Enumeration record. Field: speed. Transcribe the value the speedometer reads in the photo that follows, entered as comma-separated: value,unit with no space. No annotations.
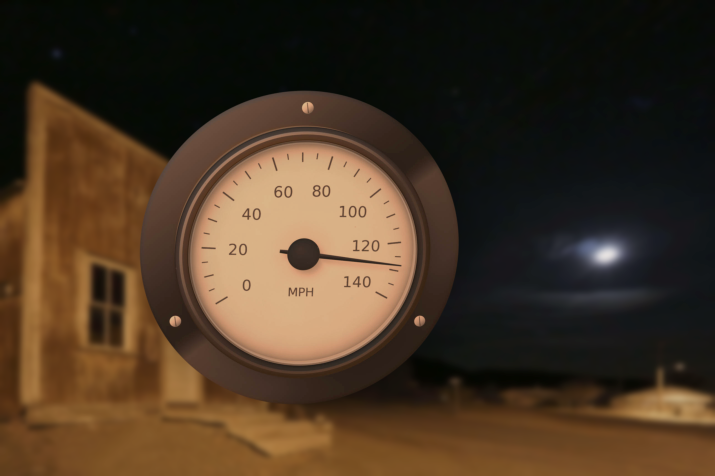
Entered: 127.5,mph
